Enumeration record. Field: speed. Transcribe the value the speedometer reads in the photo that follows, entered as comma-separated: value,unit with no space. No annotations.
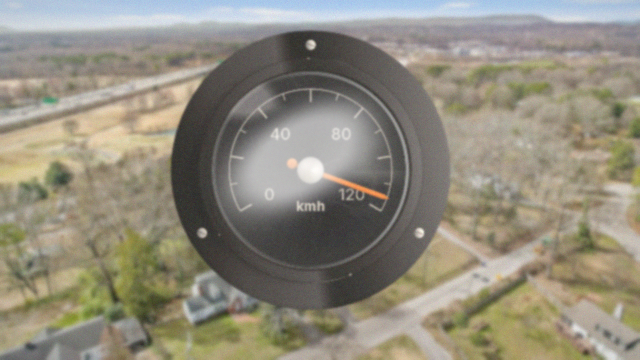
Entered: 115,km/h
